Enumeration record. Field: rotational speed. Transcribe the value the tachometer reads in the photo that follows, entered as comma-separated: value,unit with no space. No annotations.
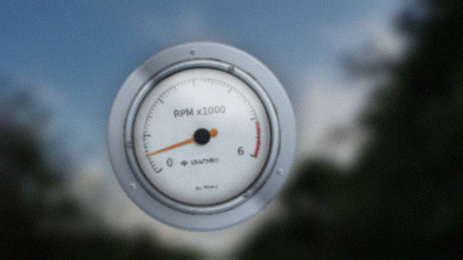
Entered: 500,rpm
